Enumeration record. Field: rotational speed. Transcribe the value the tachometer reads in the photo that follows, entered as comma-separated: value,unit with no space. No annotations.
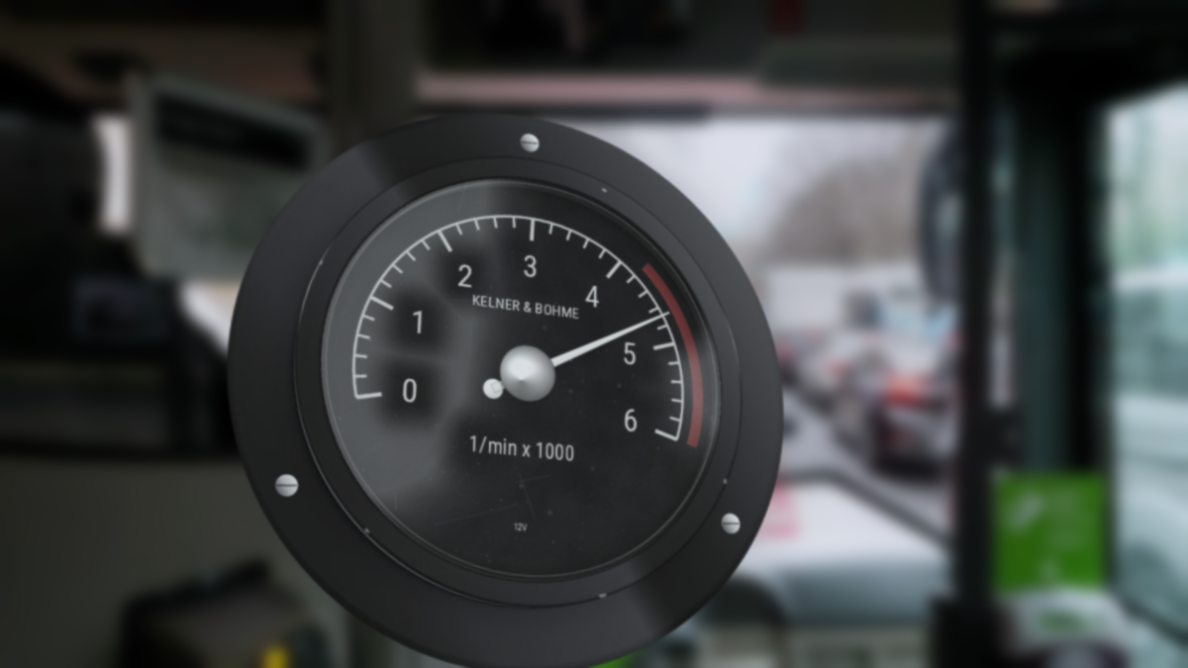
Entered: 4700,rpm
